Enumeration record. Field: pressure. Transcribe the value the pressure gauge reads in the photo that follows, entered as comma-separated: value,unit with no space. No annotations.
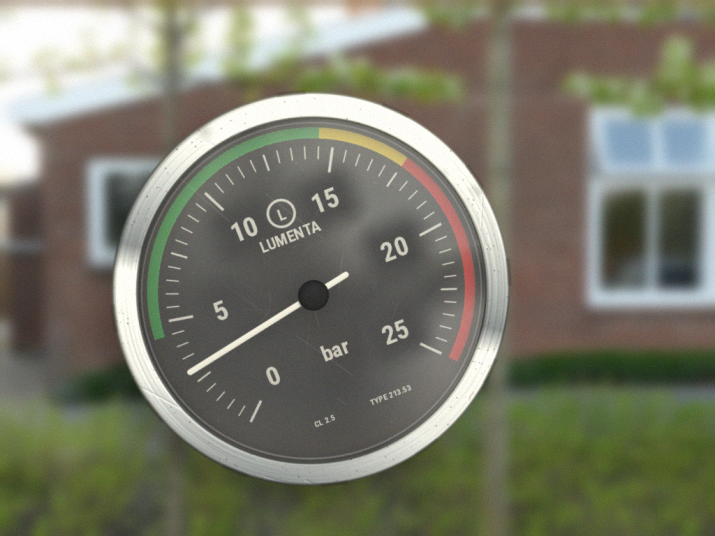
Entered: 3,bar
